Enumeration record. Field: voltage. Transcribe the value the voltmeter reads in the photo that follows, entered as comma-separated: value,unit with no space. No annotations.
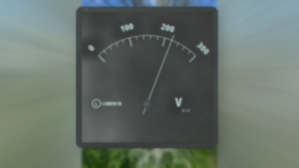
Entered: 220,V
